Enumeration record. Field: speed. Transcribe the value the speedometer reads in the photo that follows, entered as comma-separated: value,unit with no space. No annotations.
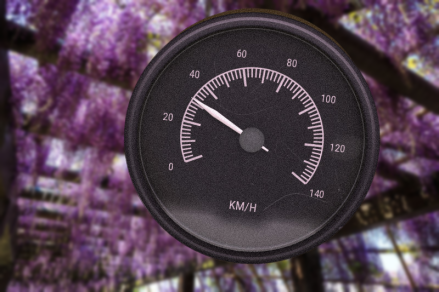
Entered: 32,km/h
